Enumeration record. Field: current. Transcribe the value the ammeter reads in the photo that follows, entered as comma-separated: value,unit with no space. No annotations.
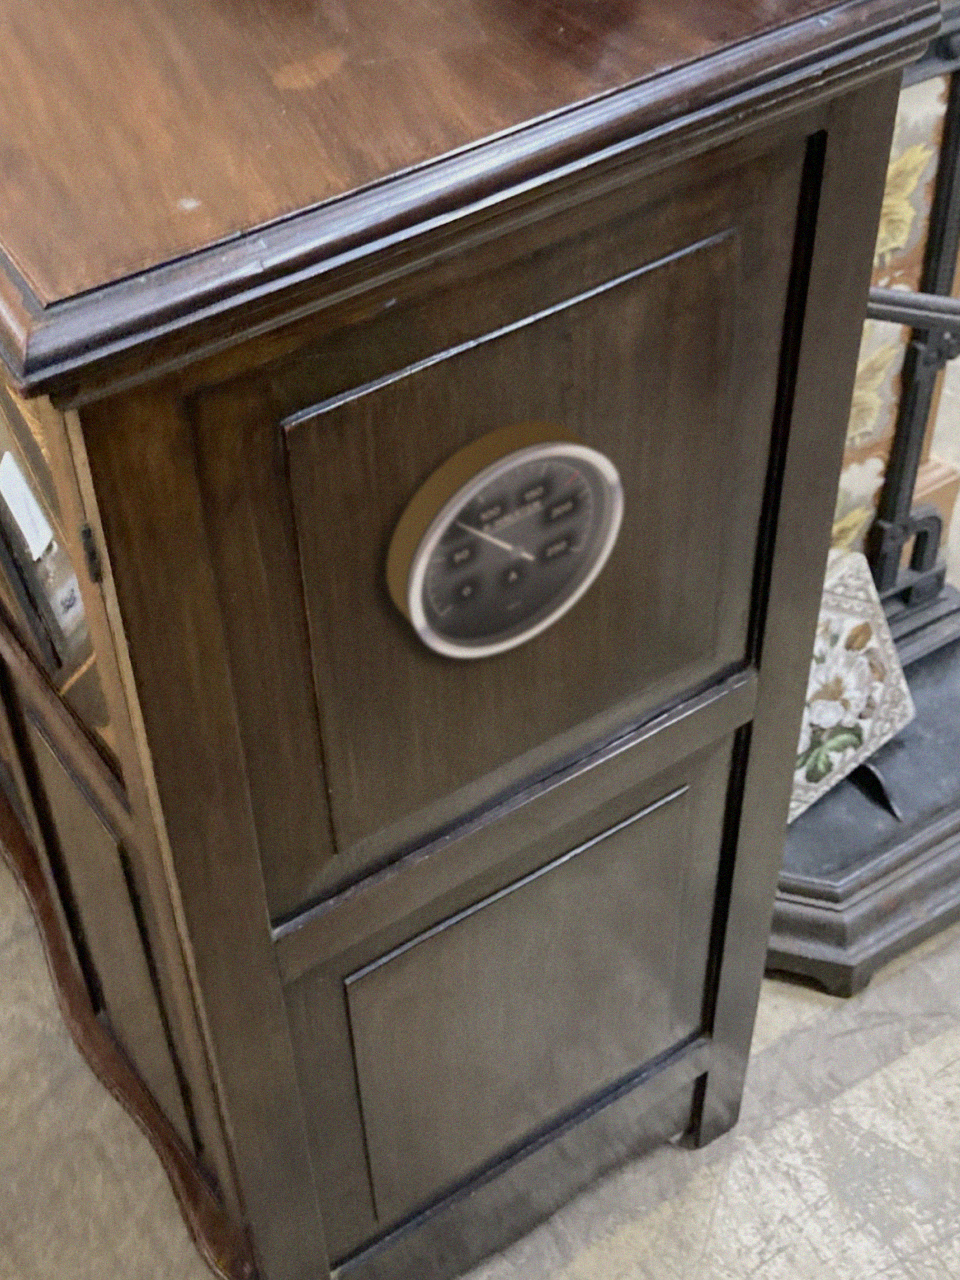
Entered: 80,A
